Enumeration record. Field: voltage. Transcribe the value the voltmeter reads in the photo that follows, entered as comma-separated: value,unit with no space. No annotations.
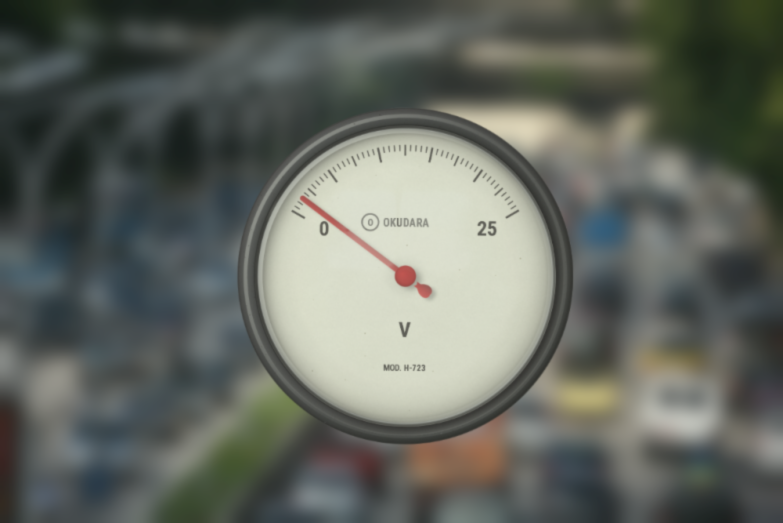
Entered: 1.5,V
